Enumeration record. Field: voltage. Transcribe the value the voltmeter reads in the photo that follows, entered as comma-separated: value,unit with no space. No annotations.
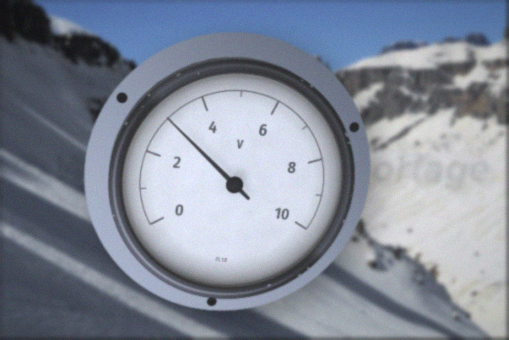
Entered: 3,V
